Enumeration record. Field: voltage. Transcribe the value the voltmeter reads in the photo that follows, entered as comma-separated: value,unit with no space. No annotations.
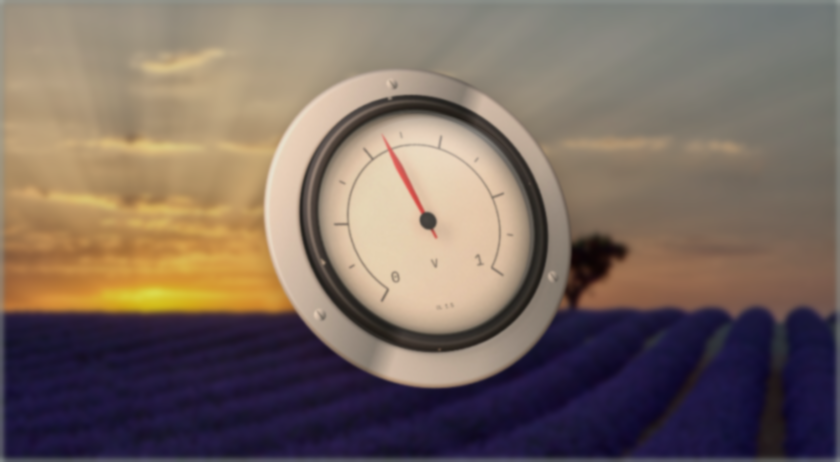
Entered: 0.45,V
